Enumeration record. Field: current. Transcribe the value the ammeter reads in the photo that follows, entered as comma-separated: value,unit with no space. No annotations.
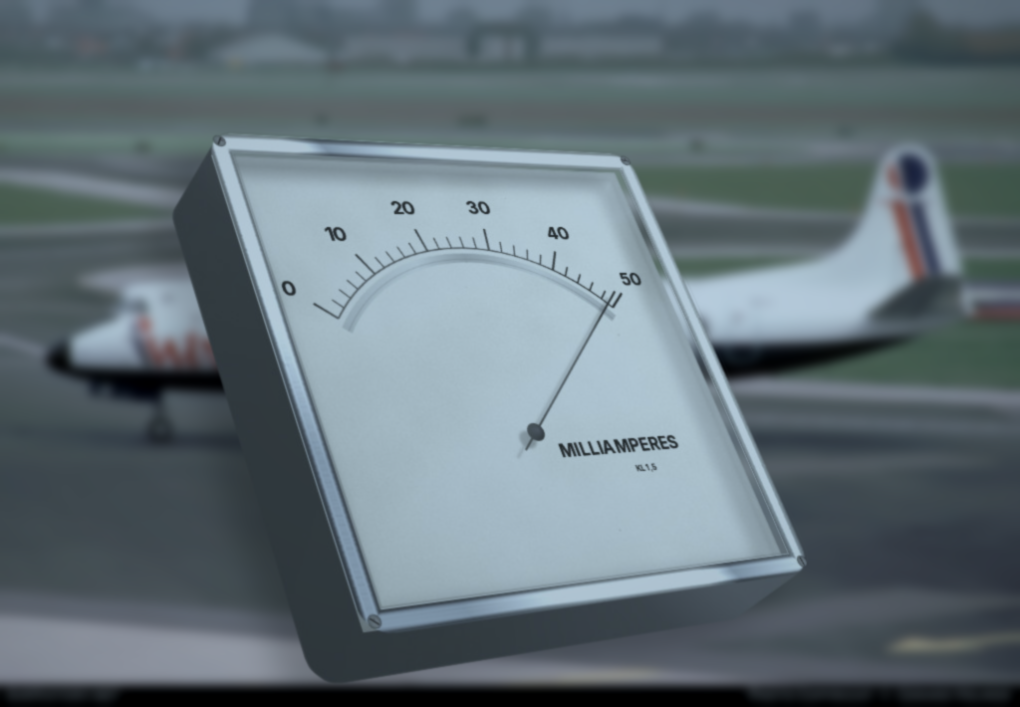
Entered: 49,mA
